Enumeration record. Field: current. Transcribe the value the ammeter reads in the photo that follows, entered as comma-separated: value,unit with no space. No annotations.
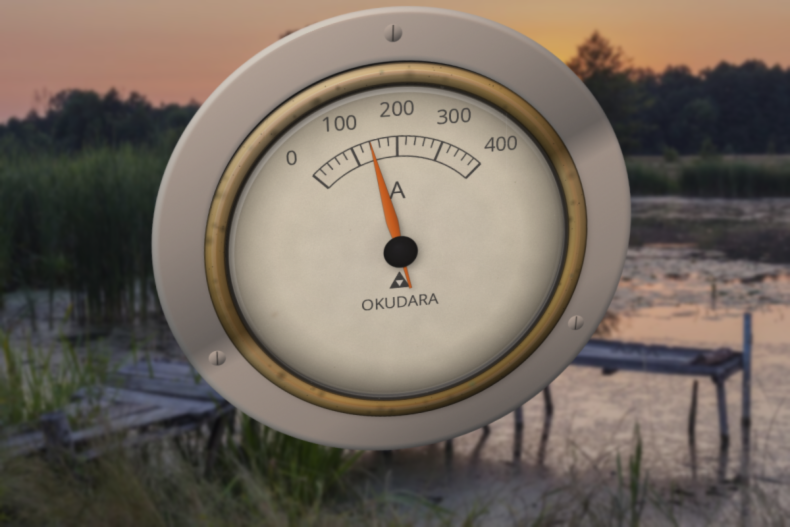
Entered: 140,A
